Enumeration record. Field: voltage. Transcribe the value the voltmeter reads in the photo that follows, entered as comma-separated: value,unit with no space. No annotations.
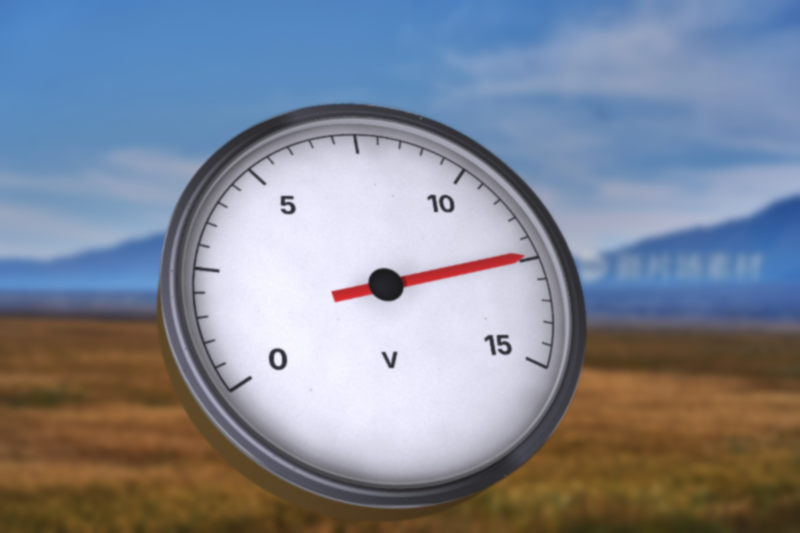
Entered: 12.5,V
